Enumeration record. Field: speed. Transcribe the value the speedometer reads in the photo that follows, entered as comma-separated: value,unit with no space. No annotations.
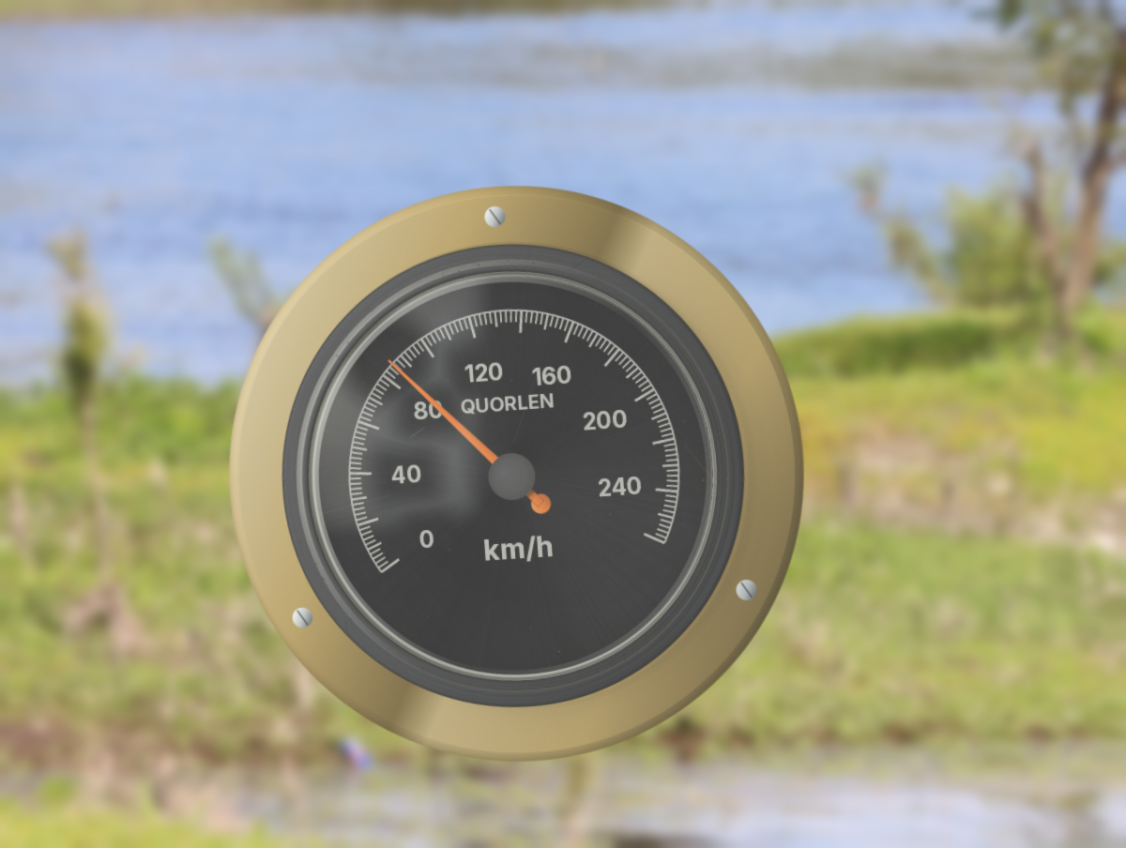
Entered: 86,km/h
